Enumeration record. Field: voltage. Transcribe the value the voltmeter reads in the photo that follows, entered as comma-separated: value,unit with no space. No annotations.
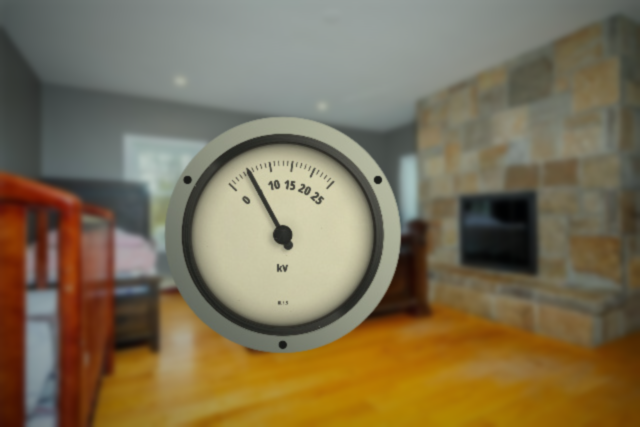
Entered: 5,kV
